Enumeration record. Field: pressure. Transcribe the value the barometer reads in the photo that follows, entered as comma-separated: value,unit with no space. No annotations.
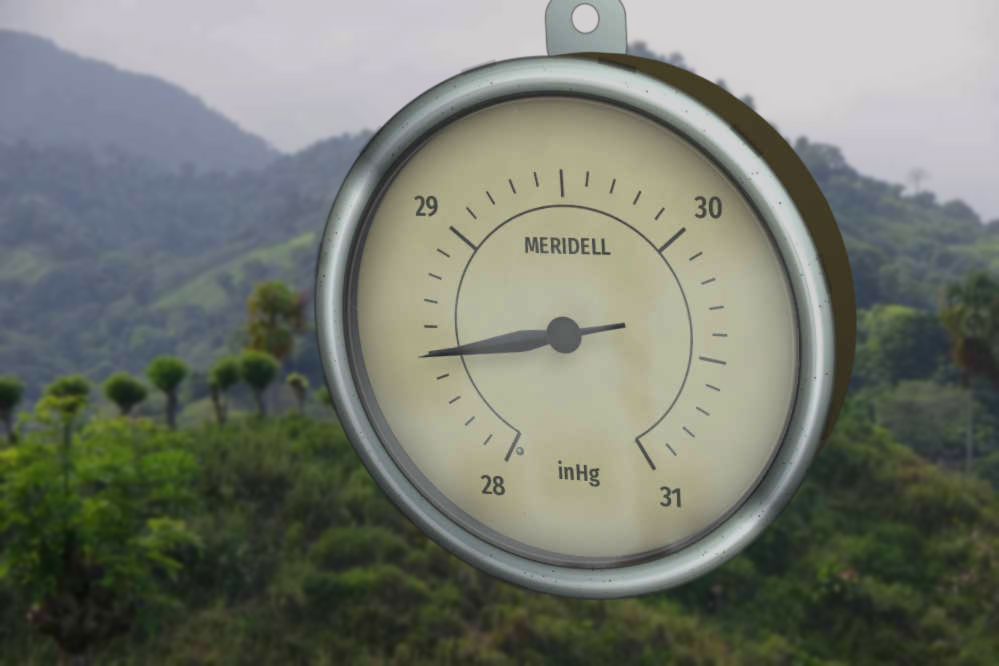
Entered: 28.5,inHg
